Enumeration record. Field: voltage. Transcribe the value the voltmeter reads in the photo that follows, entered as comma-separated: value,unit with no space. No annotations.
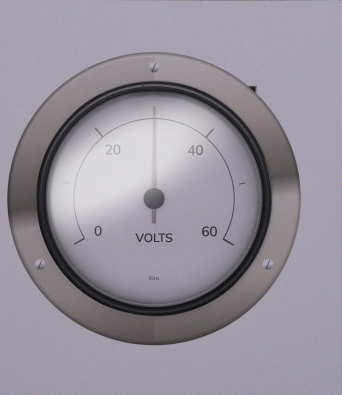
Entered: 30,V
